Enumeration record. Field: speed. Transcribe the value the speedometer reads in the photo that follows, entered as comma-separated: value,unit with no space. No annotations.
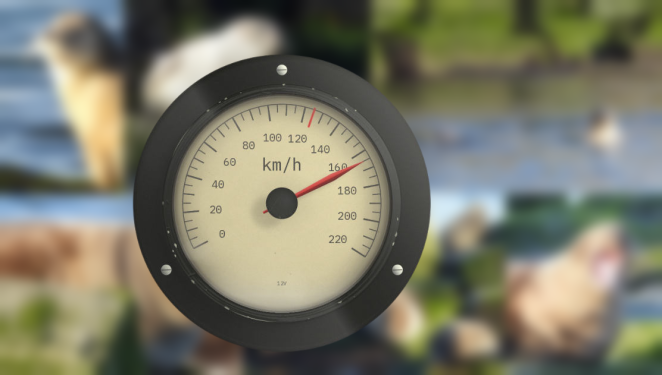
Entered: 165,km/h
